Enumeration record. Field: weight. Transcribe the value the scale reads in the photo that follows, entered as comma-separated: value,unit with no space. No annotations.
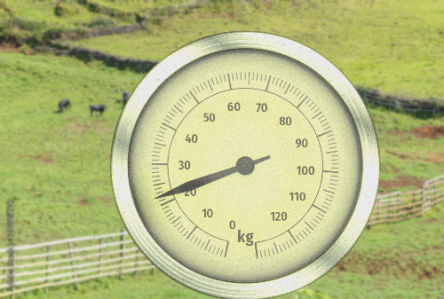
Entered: 22,kg
